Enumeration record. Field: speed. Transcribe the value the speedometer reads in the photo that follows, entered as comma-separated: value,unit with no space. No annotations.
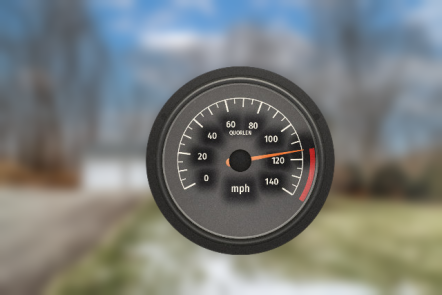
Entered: 115,mph
